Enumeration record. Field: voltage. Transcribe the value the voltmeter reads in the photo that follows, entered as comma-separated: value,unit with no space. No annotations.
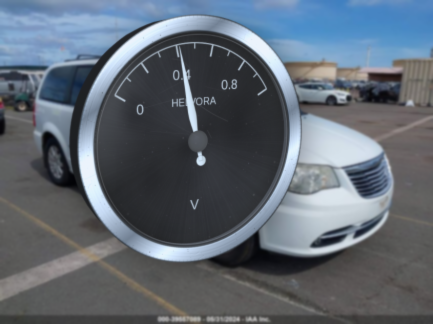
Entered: 0.4,V
